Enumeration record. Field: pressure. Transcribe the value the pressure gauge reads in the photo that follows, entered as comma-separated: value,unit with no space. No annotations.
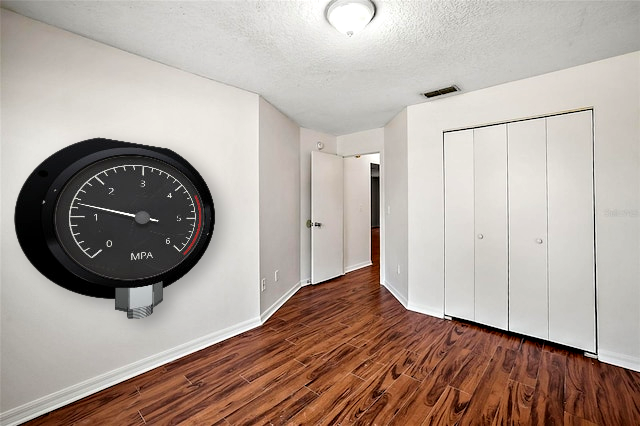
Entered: 1.3,MPa
